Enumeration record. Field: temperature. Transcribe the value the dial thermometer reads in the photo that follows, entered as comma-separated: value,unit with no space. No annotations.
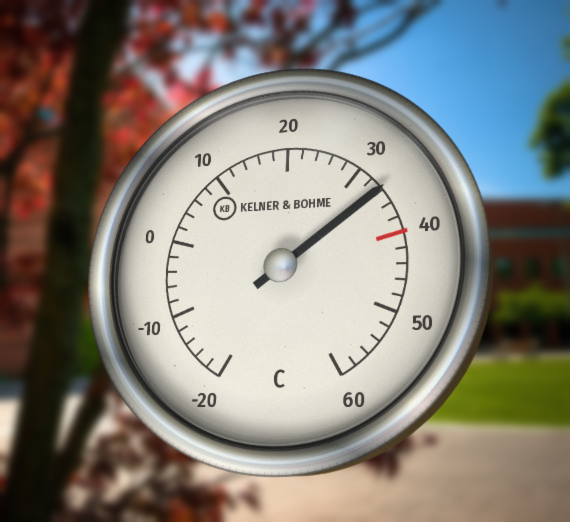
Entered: 34,°C
